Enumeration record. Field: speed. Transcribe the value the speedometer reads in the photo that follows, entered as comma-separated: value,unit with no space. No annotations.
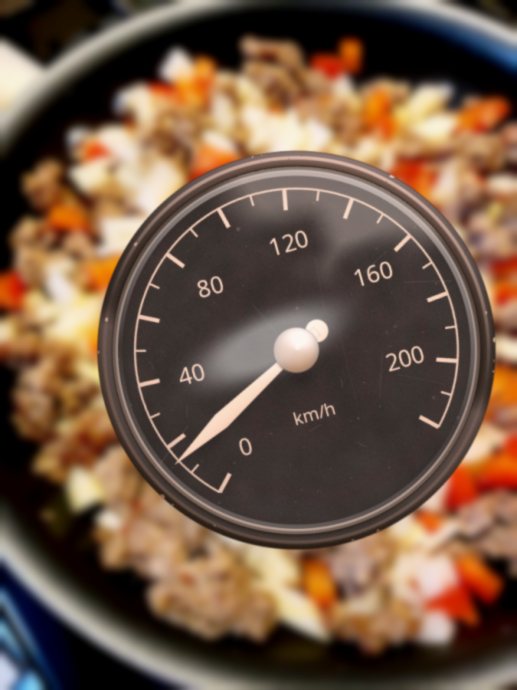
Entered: 15,km/h
